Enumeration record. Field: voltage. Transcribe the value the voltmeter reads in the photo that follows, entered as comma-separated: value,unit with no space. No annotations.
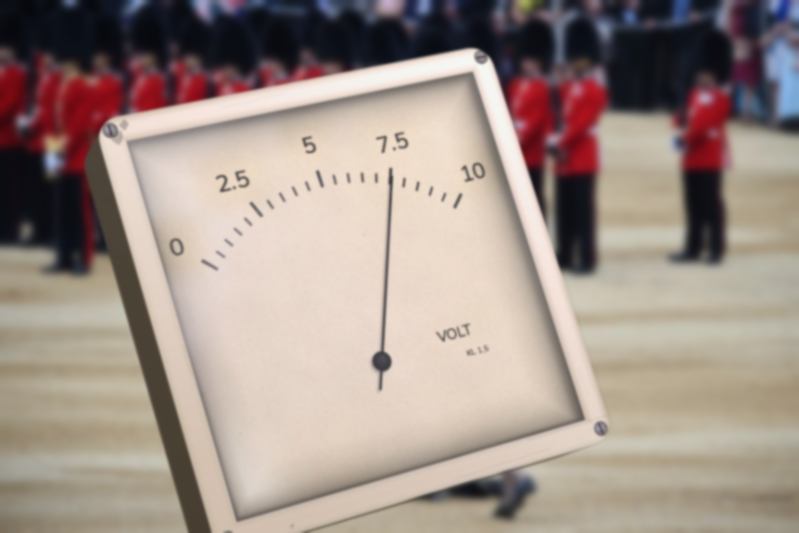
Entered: 7.5,V
